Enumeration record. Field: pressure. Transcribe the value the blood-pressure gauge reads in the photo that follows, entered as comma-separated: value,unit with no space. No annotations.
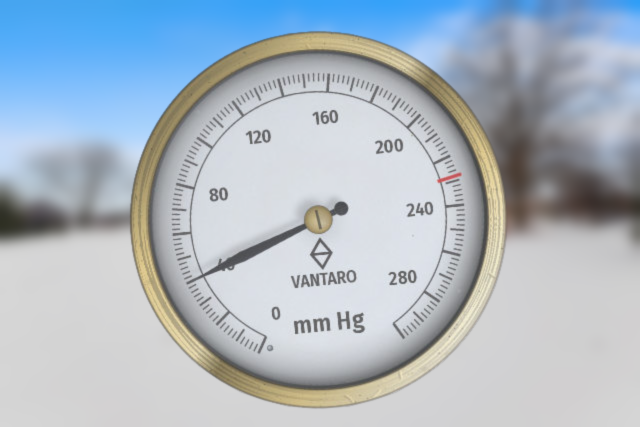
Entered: 40,mmHg
